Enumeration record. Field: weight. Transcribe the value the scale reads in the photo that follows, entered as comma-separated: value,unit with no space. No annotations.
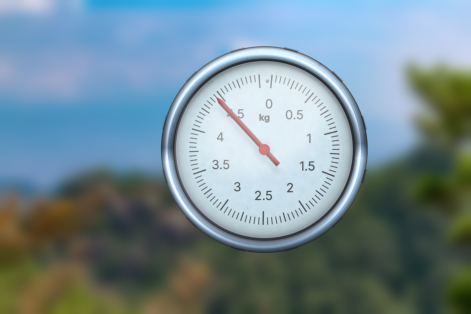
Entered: 4.45,kg
